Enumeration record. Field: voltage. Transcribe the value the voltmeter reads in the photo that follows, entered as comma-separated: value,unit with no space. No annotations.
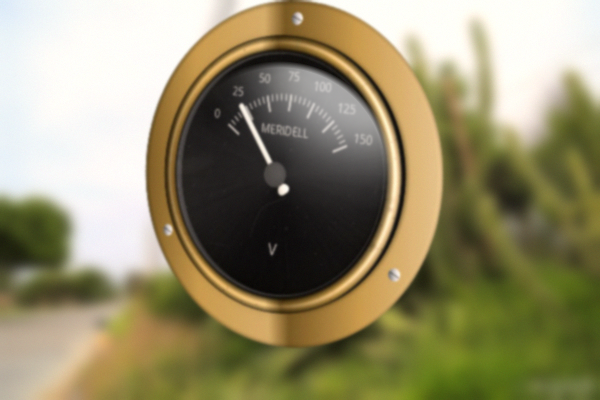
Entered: 25,V
